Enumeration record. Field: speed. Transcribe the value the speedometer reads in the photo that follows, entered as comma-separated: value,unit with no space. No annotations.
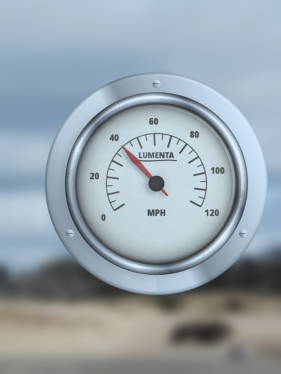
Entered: 40,mph
